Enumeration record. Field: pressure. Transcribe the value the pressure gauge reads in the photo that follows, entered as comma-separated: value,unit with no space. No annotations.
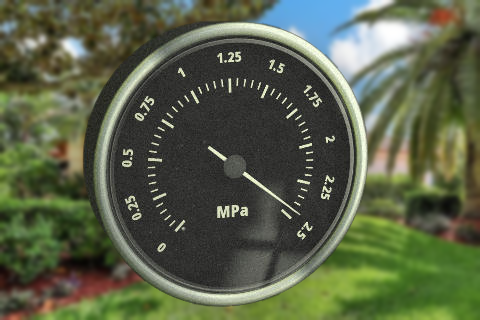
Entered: 2.45,MPa
